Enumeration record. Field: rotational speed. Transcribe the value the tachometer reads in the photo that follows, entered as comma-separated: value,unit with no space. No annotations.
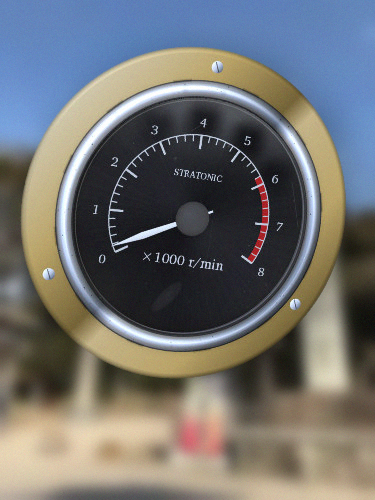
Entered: 200,rpm
